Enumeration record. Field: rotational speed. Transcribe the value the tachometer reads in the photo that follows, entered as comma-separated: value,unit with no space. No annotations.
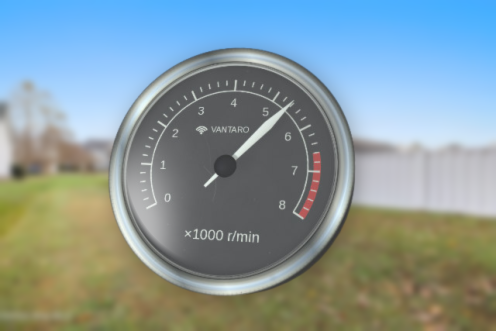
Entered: 5400,rpm
